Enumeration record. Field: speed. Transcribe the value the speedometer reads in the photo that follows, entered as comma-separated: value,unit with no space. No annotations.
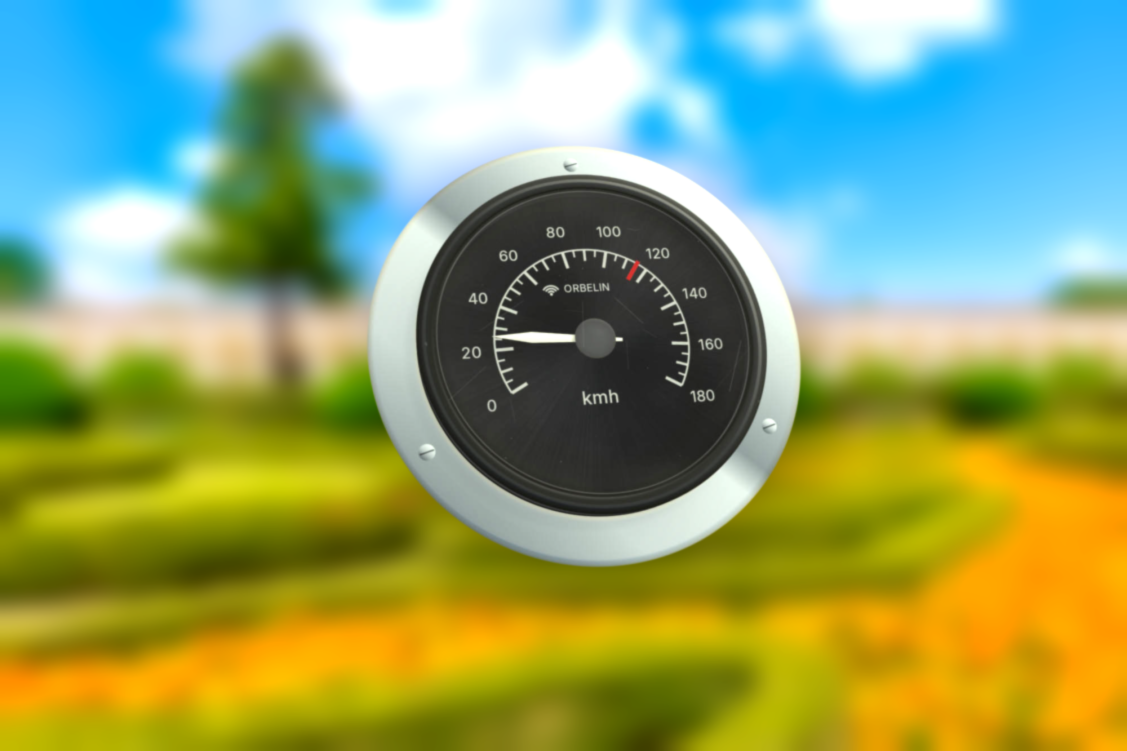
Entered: 25,km/h
